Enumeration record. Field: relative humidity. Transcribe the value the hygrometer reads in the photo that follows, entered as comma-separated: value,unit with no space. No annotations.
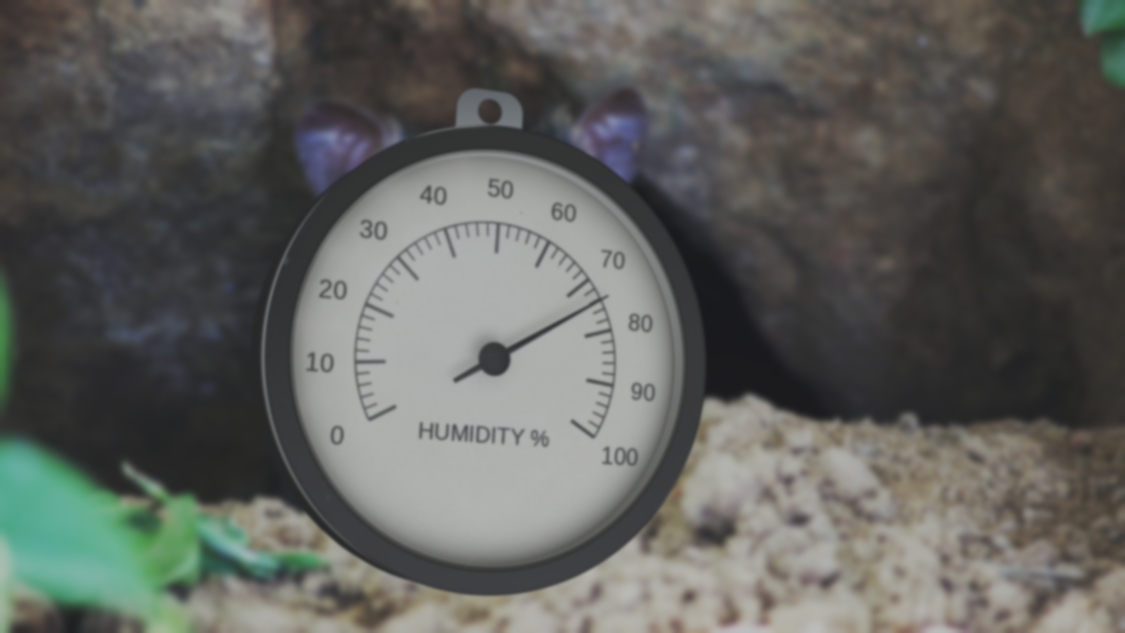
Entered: 74,%
